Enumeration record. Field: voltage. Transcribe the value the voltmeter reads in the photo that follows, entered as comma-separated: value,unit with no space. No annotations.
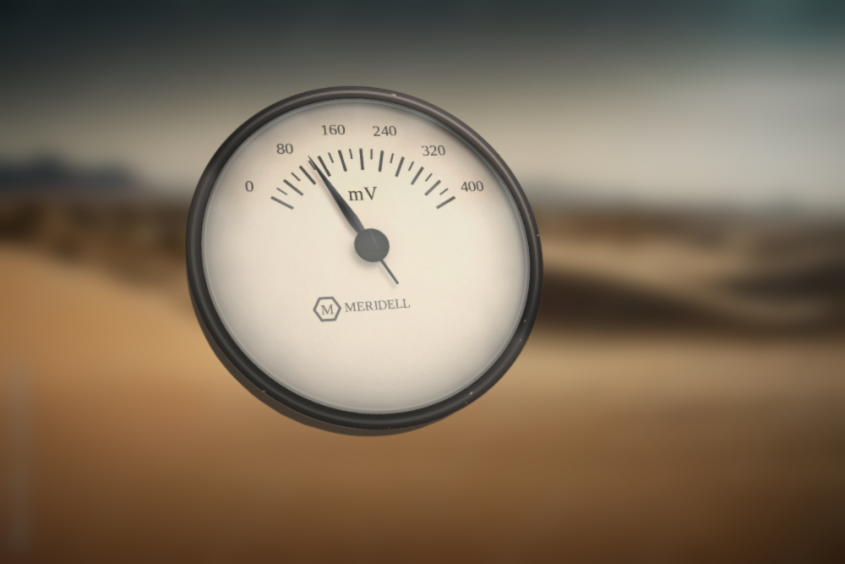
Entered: 100,mV
